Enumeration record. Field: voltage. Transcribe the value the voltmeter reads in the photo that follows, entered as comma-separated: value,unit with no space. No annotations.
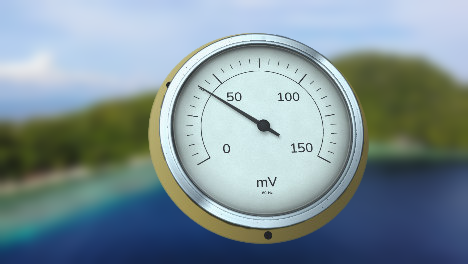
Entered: 40,mV
